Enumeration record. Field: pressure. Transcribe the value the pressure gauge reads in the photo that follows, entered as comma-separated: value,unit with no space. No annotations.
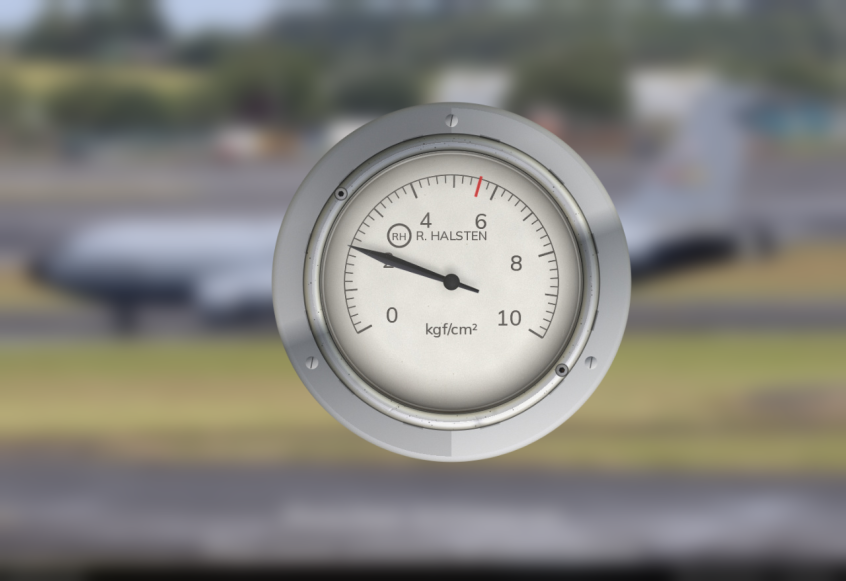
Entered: 2,kg/cm²
